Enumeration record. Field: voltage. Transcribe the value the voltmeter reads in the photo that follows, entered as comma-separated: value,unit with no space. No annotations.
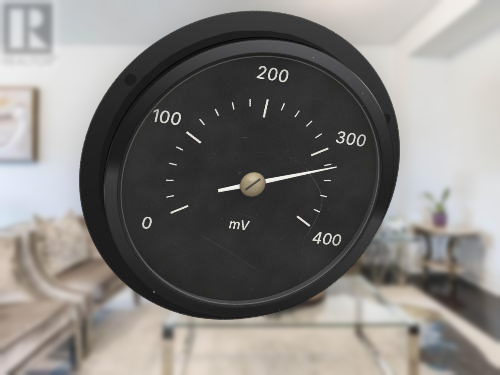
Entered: 320,mV
